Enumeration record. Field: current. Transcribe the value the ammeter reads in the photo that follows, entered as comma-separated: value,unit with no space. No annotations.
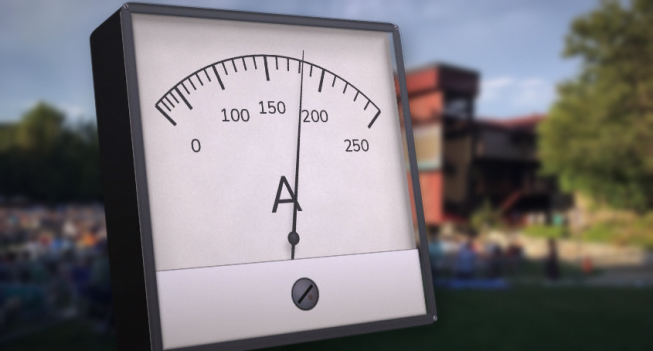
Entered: 180,A
